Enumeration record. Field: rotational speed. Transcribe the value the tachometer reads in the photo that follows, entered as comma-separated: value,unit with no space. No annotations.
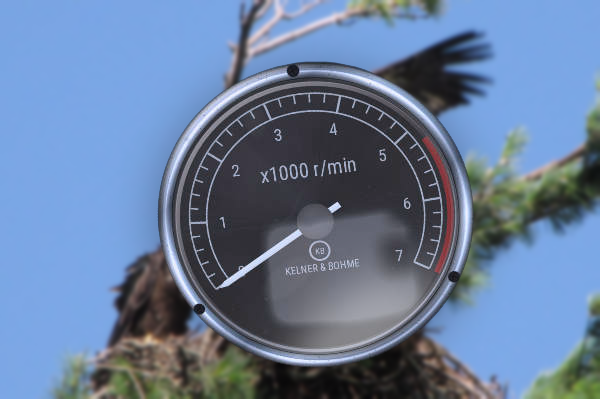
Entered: 0,rpm
